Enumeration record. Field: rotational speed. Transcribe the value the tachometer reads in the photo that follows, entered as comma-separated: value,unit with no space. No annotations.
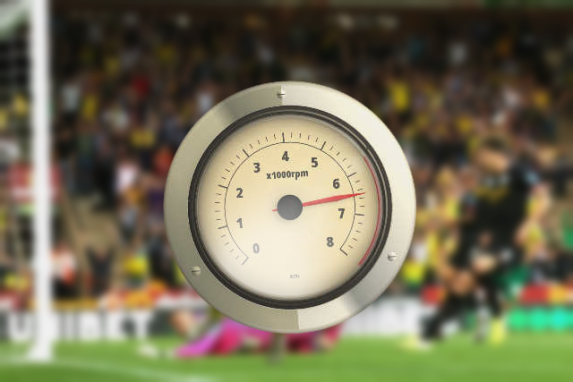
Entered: 6500,rpm
